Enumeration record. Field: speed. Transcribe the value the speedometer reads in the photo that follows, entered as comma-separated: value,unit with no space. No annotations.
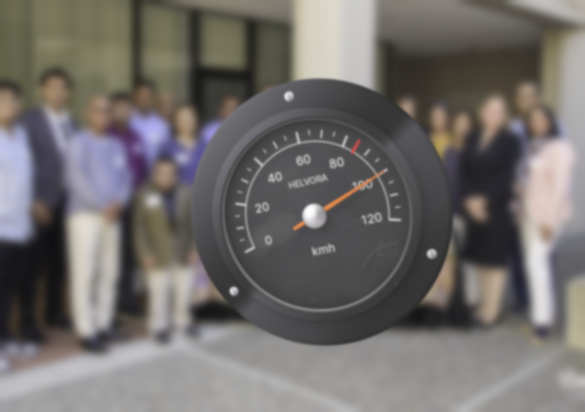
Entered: 100,km/h
